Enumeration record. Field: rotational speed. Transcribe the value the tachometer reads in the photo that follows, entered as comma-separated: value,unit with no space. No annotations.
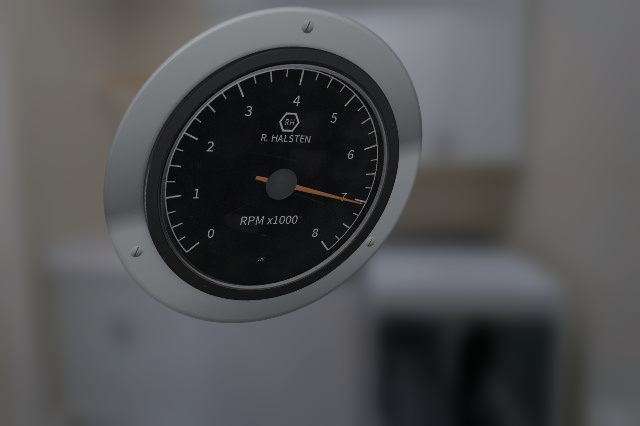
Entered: 7000,rpm
